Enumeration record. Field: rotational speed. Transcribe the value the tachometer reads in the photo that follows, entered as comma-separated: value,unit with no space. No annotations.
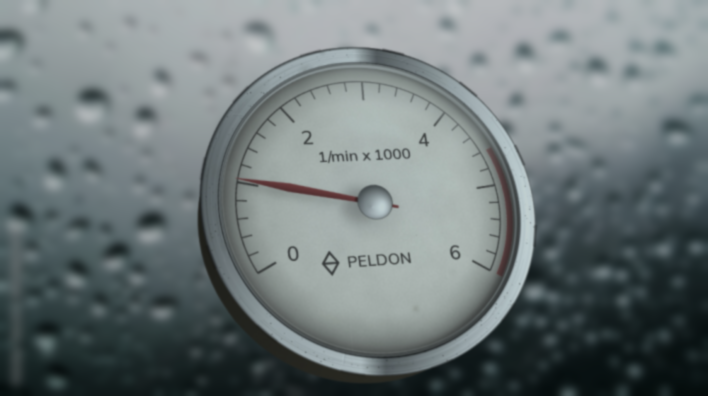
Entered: 1000,rpm
